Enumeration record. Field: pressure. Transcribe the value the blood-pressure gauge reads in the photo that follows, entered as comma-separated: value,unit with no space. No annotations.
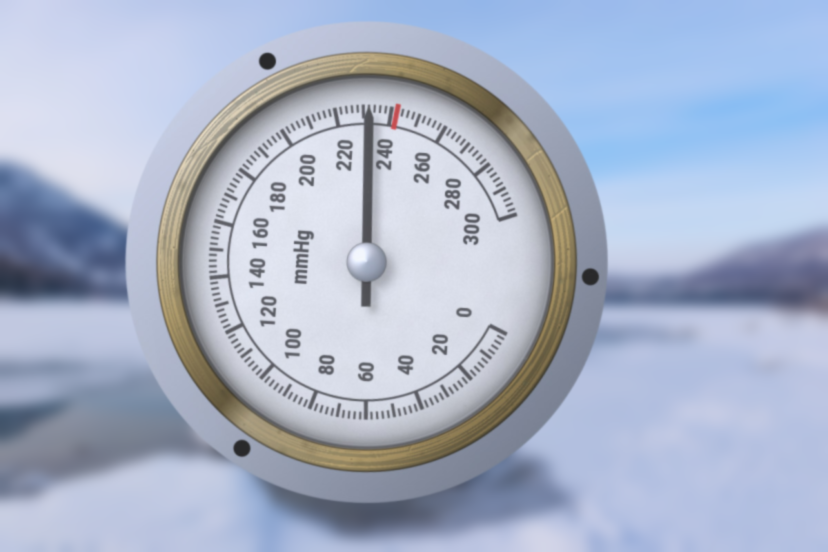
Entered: 232,mmHg
